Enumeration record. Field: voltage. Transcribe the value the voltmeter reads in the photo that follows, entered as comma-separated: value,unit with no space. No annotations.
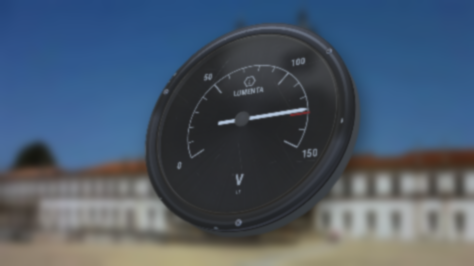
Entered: 130,V
